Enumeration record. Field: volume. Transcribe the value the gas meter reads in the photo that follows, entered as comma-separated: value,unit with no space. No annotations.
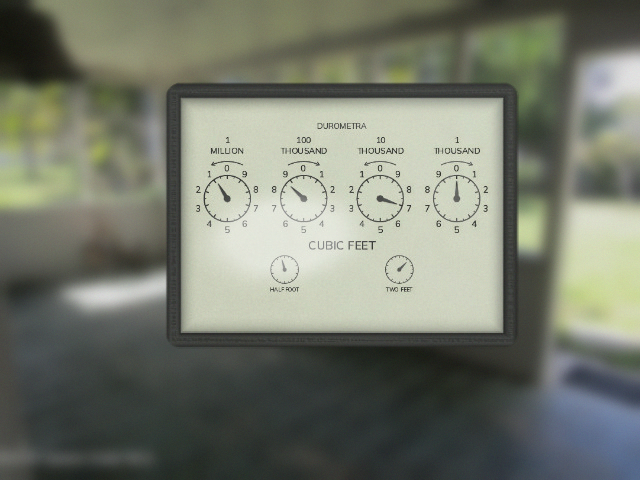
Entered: 87000,ft³
